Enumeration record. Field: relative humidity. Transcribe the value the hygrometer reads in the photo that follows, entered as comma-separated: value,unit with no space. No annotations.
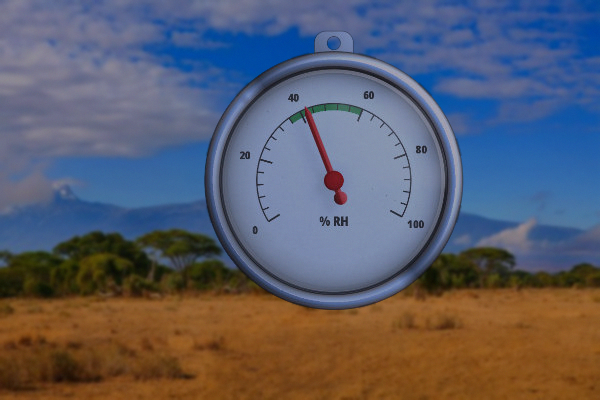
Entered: 42,%
